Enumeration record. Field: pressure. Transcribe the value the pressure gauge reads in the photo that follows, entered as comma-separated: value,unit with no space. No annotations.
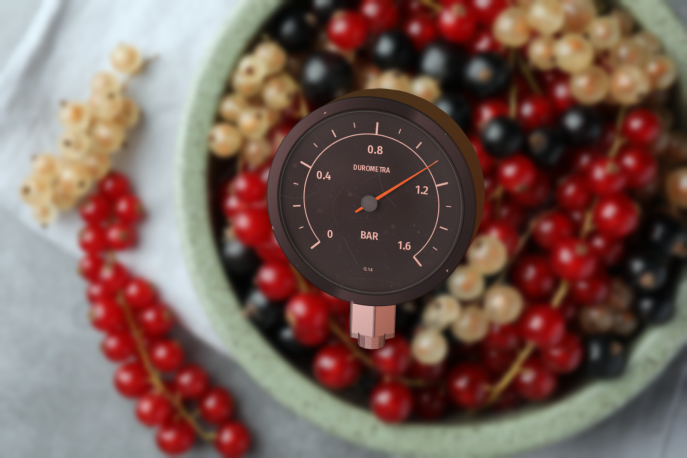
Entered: 1.1,bar
